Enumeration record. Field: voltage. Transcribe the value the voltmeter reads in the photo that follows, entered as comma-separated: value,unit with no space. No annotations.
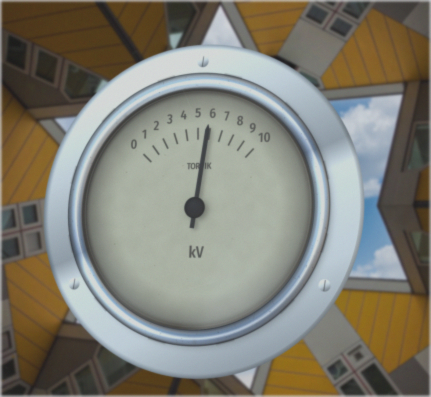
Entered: 6,kV
